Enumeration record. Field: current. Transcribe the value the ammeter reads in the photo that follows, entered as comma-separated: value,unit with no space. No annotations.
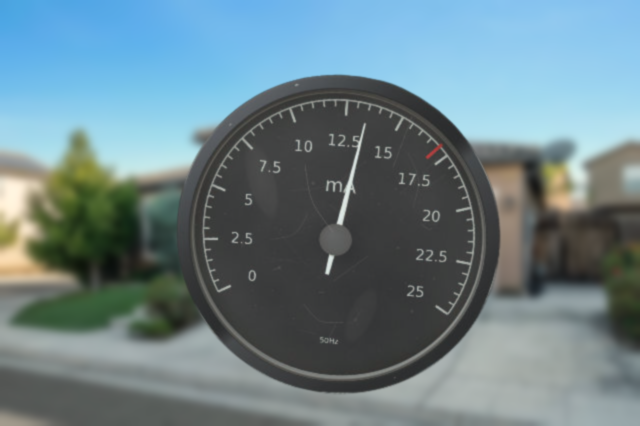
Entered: 13.5,mA
